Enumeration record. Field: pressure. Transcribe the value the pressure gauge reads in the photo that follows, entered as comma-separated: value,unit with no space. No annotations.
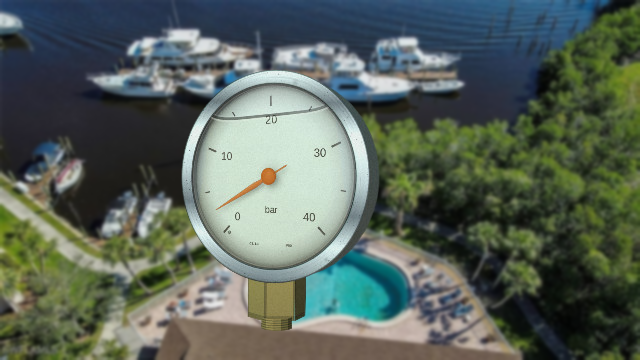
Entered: 2.5,bar
